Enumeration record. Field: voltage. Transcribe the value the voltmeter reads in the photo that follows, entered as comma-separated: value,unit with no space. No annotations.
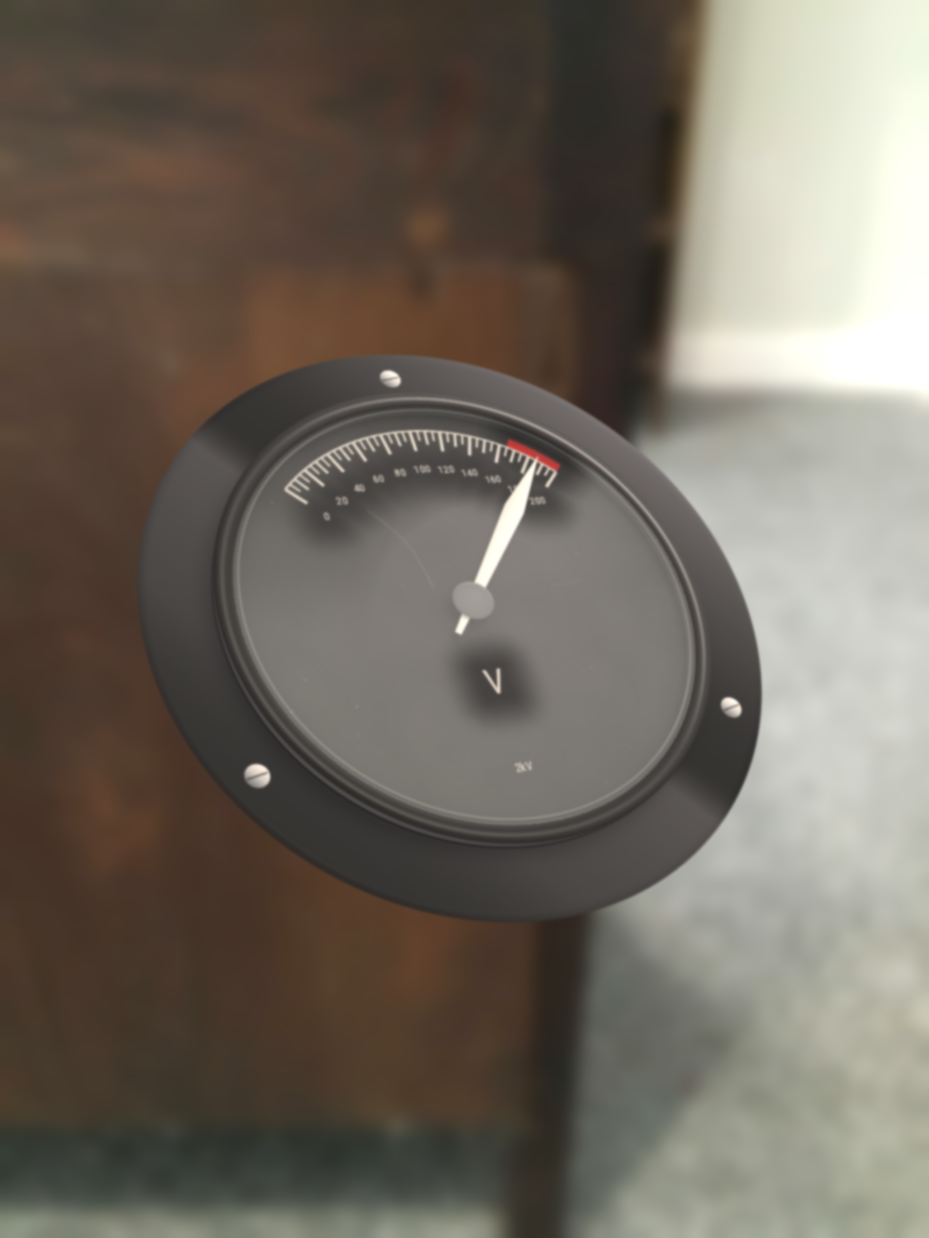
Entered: 185,V
